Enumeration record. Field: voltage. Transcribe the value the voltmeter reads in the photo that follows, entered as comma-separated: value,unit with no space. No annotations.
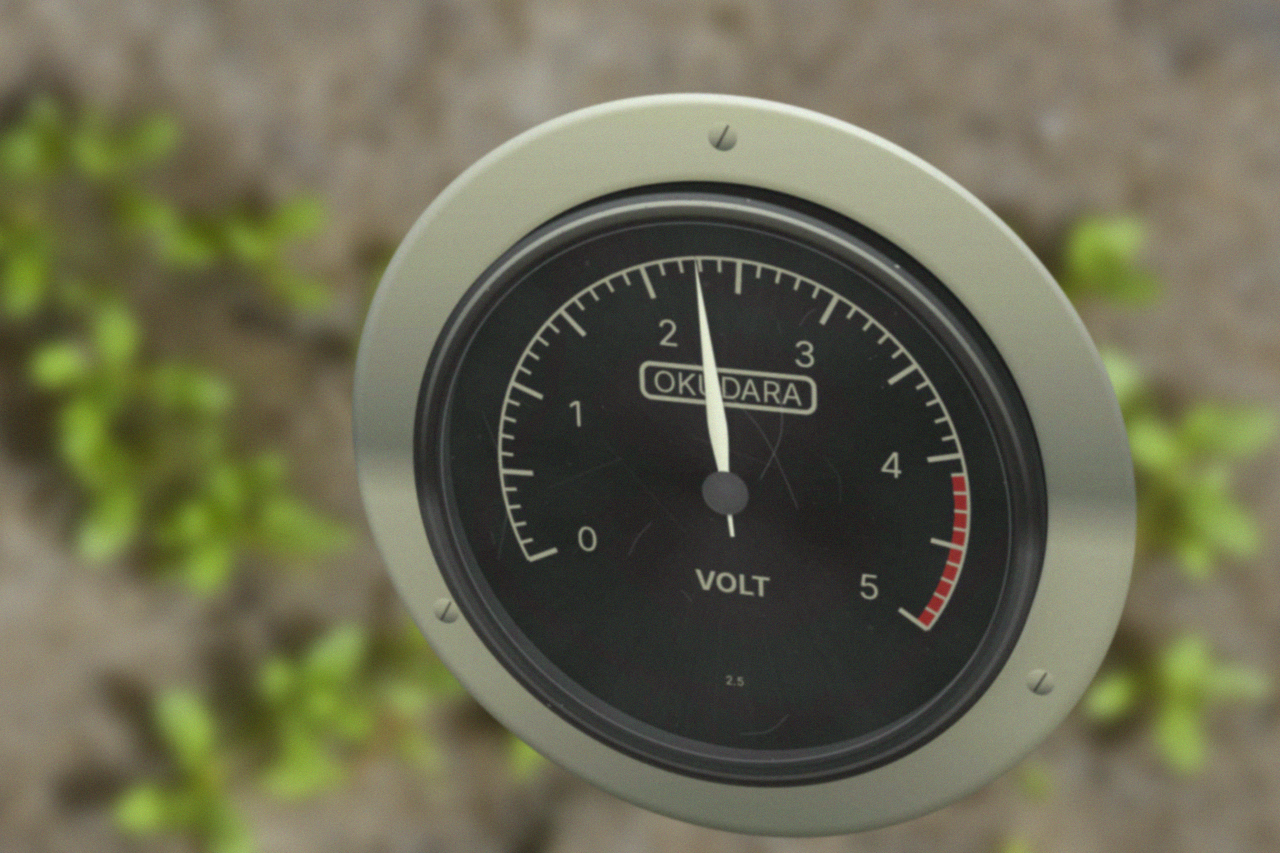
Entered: 2.3,V
